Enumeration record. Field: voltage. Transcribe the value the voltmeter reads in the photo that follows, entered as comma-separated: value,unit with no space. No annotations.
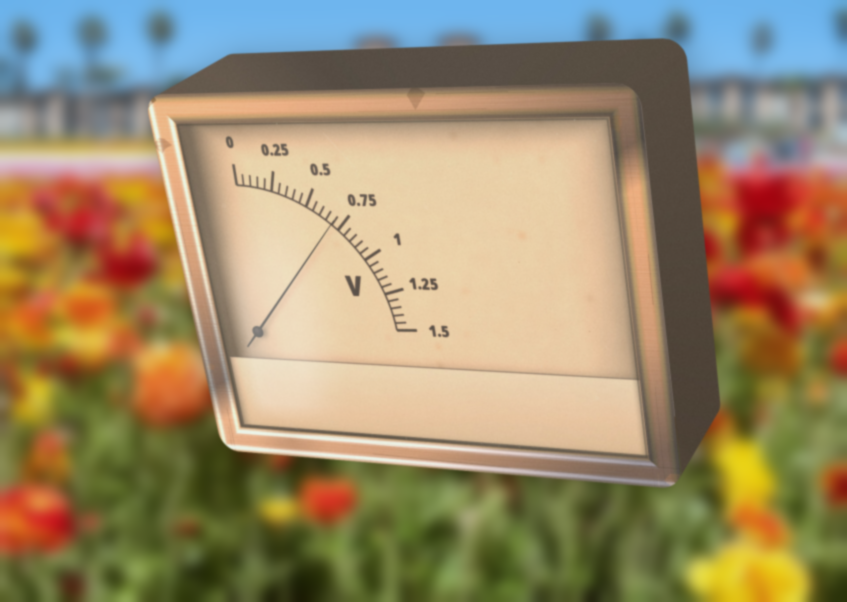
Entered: 0.7,V
